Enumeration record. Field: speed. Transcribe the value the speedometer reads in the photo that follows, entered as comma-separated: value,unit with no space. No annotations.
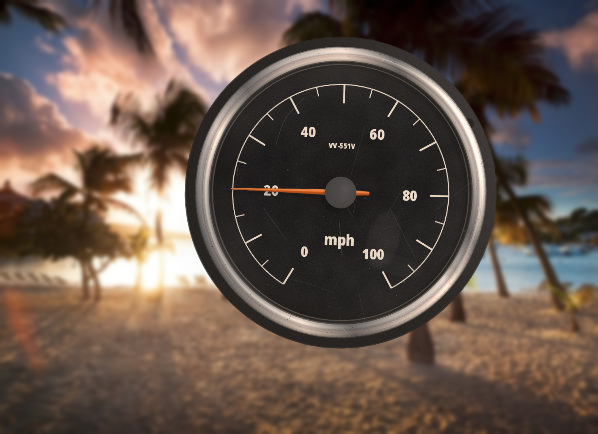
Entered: 20,mph
